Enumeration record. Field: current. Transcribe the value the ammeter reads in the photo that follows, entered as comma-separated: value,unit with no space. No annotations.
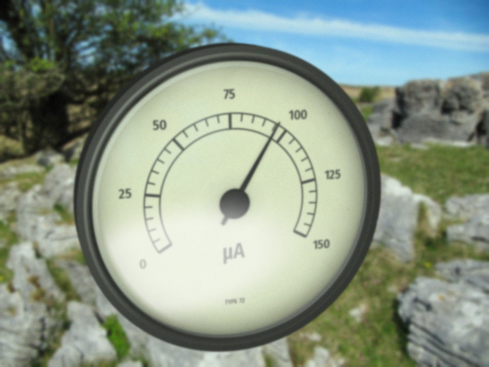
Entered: 95,µA
